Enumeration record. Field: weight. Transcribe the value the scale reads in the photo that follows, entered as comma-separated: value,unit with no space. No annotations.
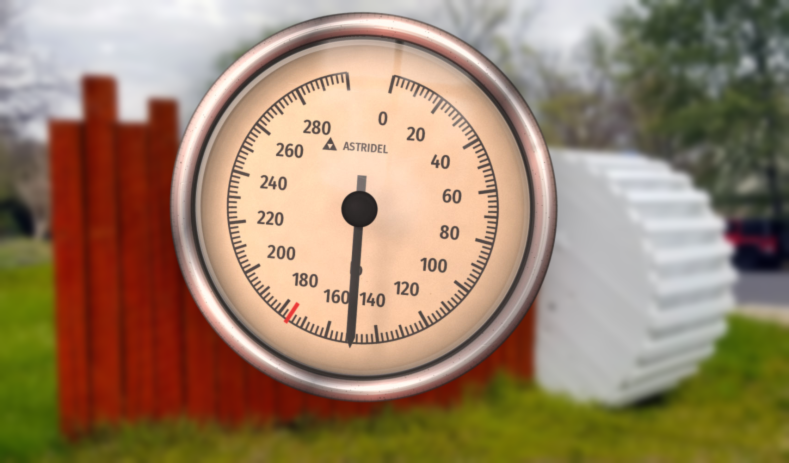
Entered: 150,lb
